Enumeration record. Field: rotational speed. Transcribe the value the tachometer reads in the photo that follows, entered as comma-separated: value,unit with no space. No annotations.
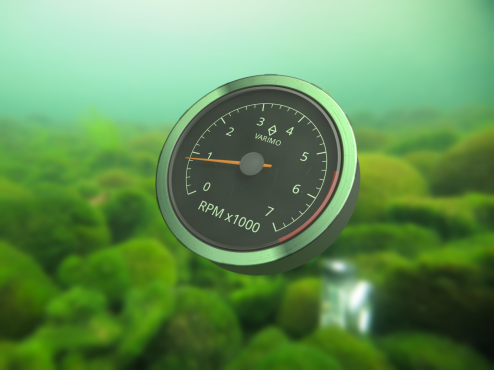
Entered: 800,rpm
